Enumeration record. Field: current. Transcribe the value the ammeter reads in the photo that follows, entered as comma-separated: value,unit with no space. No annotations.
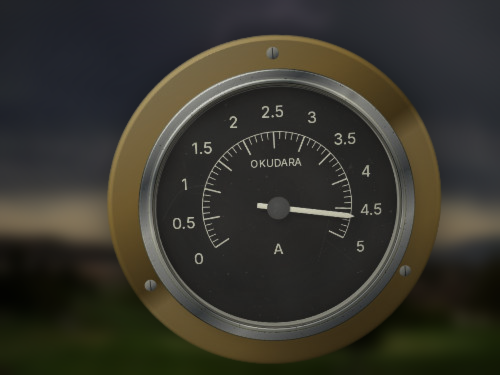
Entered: 4.6,A
